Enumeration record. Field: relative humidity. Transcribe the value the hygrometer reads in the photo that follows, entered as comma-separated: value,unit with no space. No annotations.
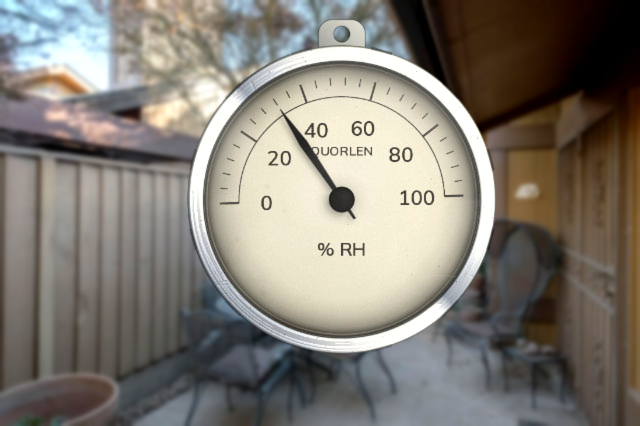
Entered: 32,%
